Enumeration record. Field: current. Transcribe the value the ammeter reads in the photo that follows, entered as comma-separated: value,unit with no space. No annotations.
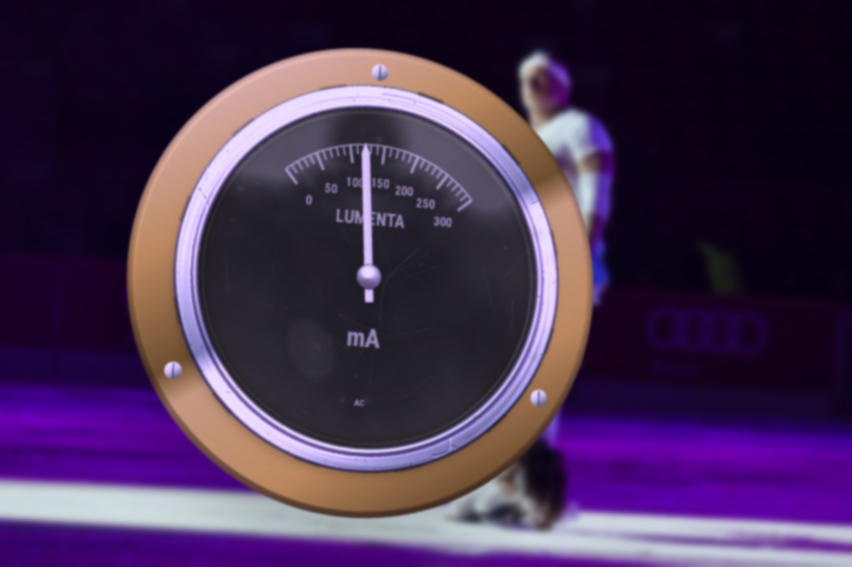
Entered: 120,mA
